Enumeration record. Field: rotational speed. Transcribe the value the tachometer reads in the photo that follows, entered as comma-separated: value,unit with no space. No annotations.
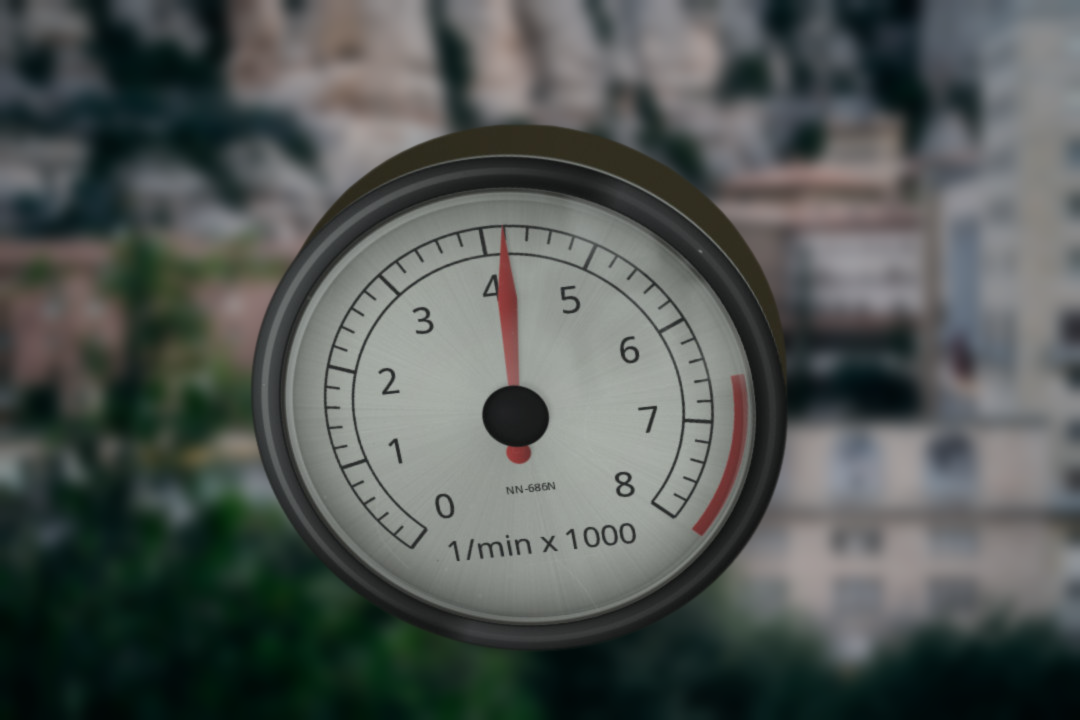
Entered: 4200,rpm
